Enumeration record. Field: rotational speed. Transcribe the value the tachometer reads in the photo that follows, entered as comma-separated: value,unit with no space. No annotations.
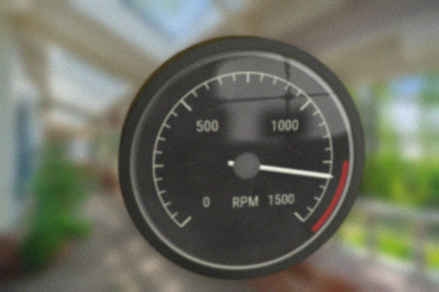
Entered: 1300,rpm
